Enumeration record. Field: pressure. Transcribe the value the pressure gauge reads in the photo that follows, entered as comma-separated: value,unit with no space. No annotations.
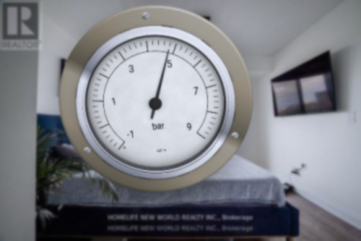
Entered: 4.8,bar
